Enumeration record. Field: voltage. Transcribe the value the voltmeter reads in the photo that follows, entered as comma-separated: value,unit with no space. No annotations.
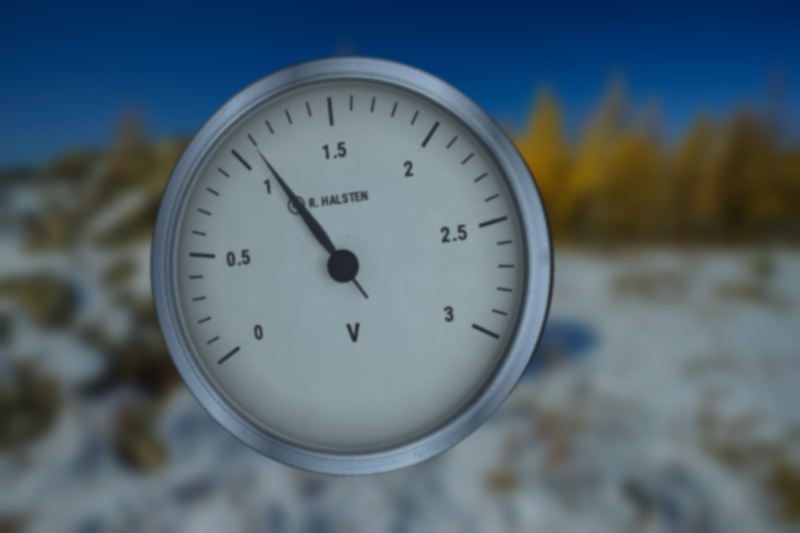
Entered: 1.1,V
